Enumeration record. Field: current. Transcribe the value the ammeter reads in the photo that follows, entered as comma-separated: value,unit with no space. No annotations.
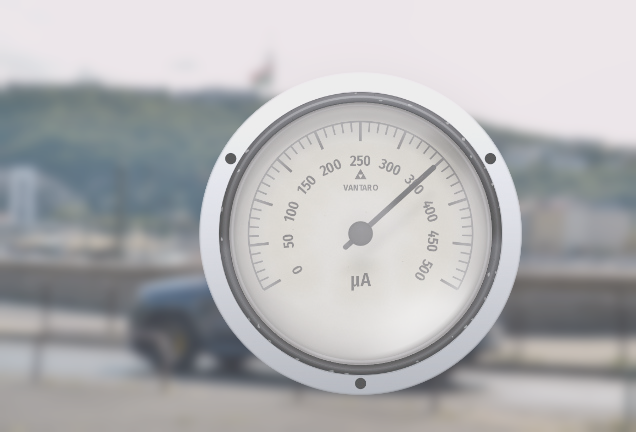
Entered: 350,µA
